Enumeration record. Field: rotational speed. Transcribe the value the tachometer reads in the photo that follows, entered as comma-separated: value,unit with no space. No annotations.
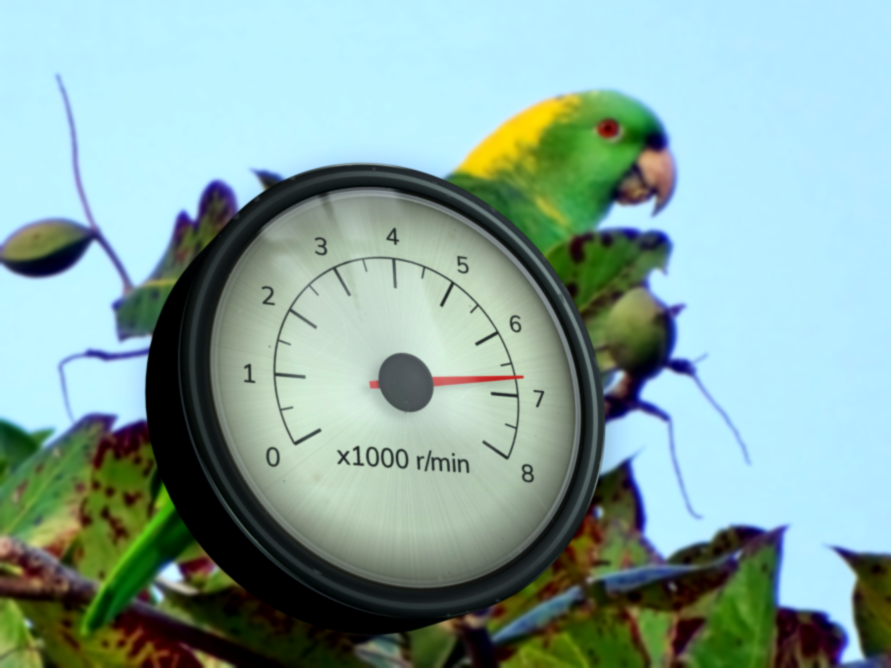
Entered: 6750,rpm
